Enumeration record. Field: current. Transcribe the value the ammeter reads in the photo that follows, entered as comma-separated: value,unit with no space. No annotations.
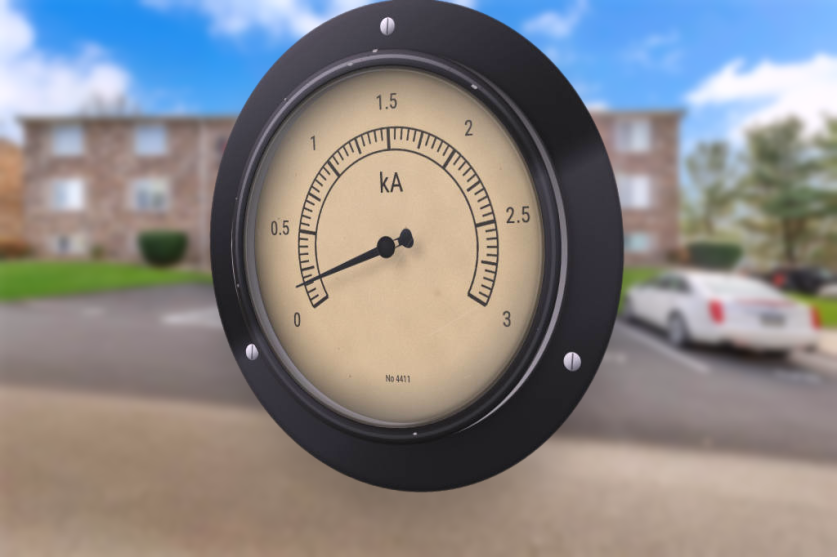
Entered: 0.15,kA
